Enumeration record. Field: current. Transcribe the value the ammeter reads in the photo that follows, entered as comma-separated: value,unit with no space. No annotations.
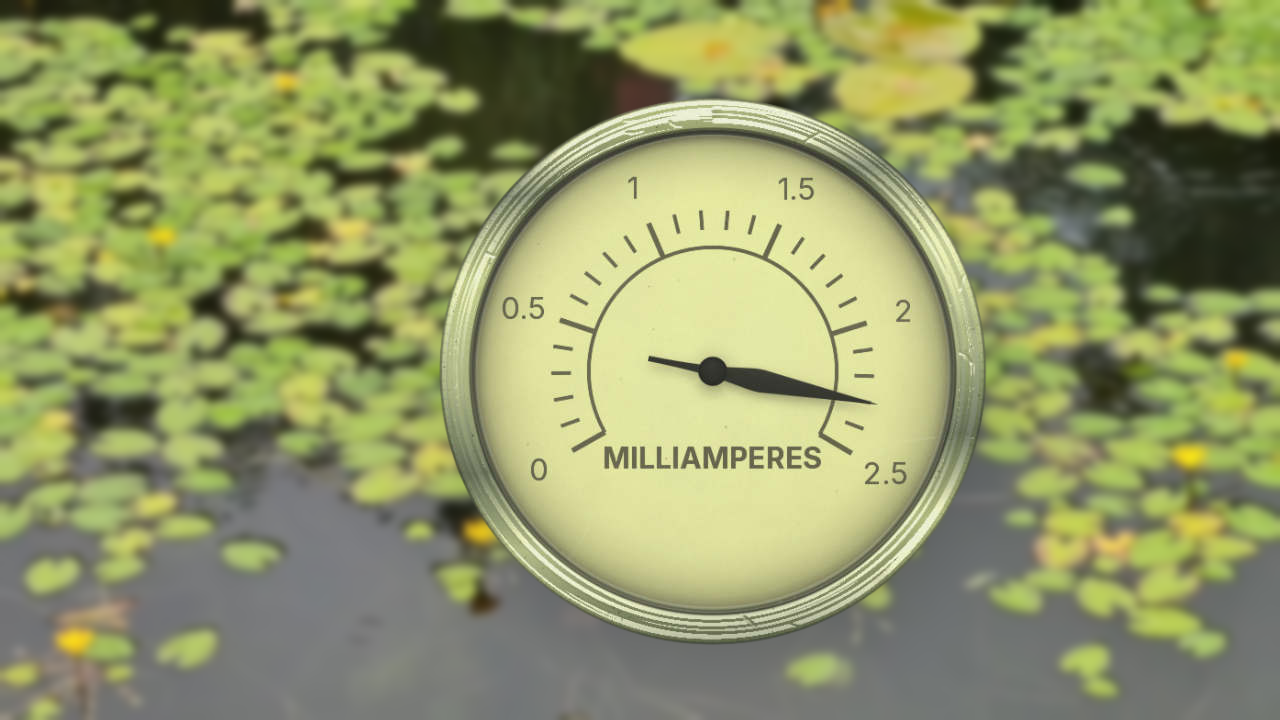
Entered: 2.3,mA
